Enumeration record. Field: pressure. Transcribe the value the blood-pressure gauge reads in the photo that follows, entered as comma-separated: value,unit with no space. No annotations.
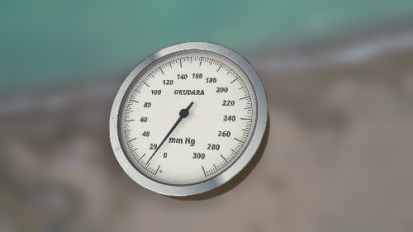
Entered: 10,mmHg
